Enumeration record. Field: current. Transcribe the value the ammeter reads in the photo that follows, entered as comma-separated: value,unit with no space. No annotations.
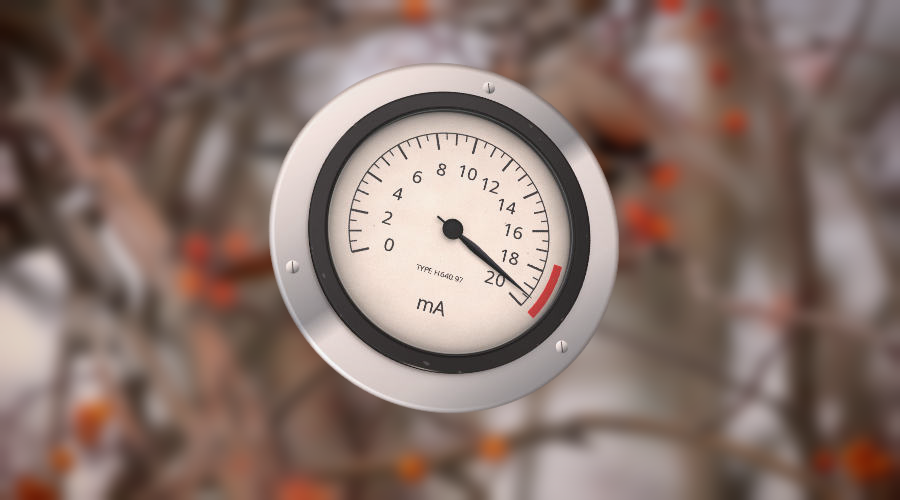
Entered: 19.5,mA
